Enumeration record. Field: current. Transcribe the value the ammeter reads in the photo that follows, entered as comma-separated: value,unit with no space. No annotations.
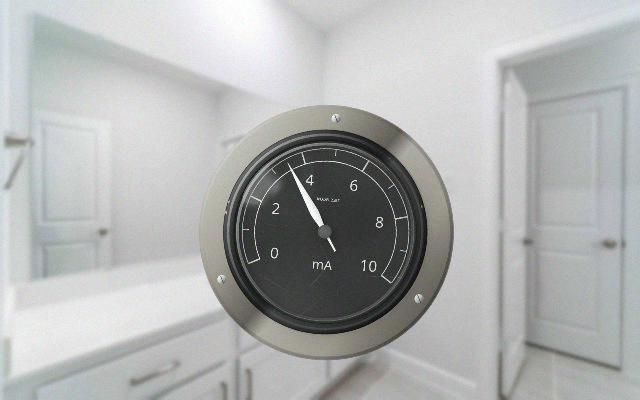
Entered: 3.5,mA
